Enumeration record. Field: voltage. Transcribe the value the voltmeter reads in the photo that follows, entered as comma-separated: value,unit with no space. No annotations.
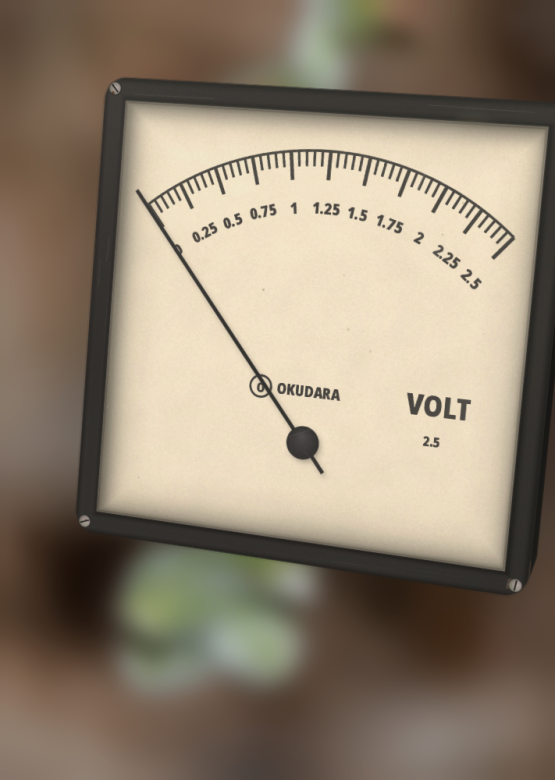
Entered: 0,V
